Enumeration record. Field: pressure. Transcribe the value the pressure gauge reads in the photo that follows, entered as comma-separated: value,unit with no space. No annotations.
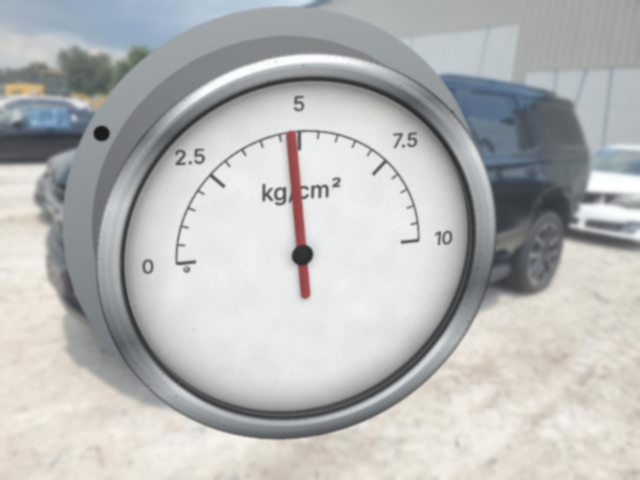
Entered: 4.75,kg/cm²
